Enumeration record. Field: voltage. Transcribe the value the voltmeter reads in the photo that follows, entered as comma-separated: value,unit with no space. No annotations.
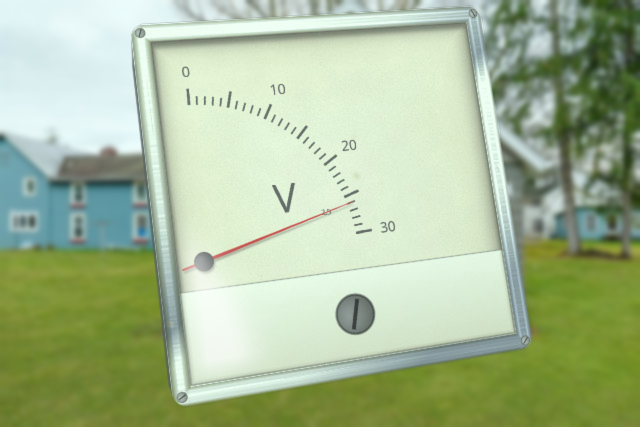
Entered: 26,V
